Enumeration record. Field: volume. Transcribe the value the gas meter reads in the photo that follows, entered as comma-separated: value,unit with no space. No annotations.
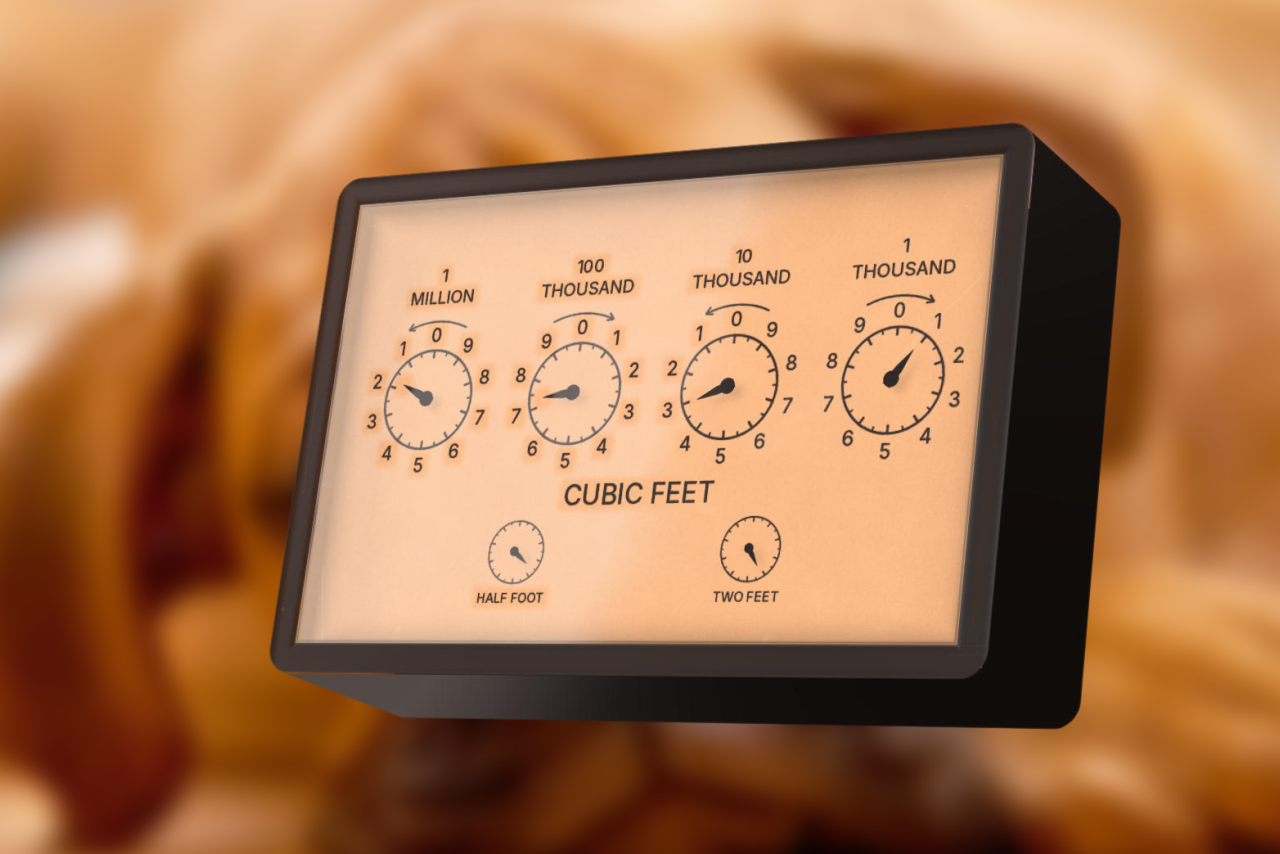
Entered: 173100,ft³
